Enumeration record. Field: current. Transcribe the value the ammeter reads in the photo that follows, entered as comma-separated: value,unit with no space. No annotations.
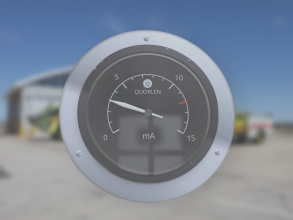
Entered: 3,mA
